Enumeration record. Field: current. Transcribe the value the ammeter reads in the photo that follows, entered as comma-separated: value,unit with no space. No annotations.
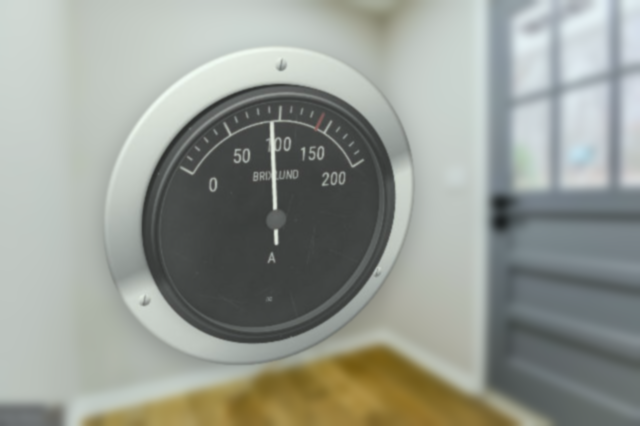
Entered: 90,A
